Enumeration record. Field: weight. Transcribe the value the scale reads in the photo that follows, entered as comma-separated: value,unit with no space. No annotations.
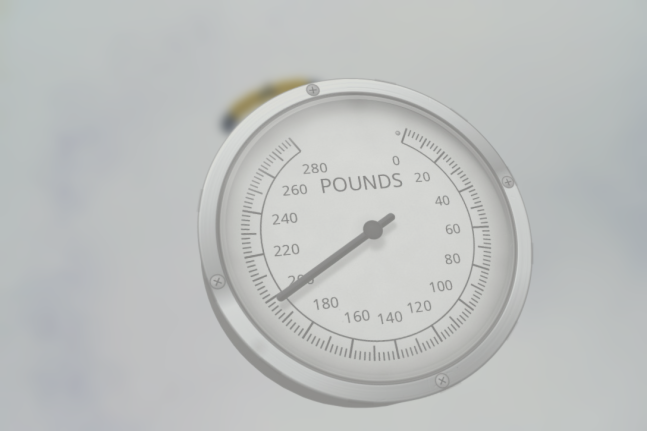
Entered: 198,lb
